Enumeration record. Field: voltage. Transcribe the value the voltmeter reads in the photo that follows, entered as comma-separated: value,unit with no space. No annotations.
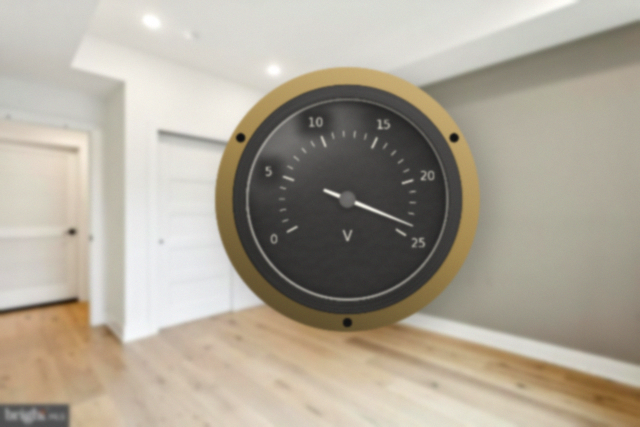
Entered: 24,V
